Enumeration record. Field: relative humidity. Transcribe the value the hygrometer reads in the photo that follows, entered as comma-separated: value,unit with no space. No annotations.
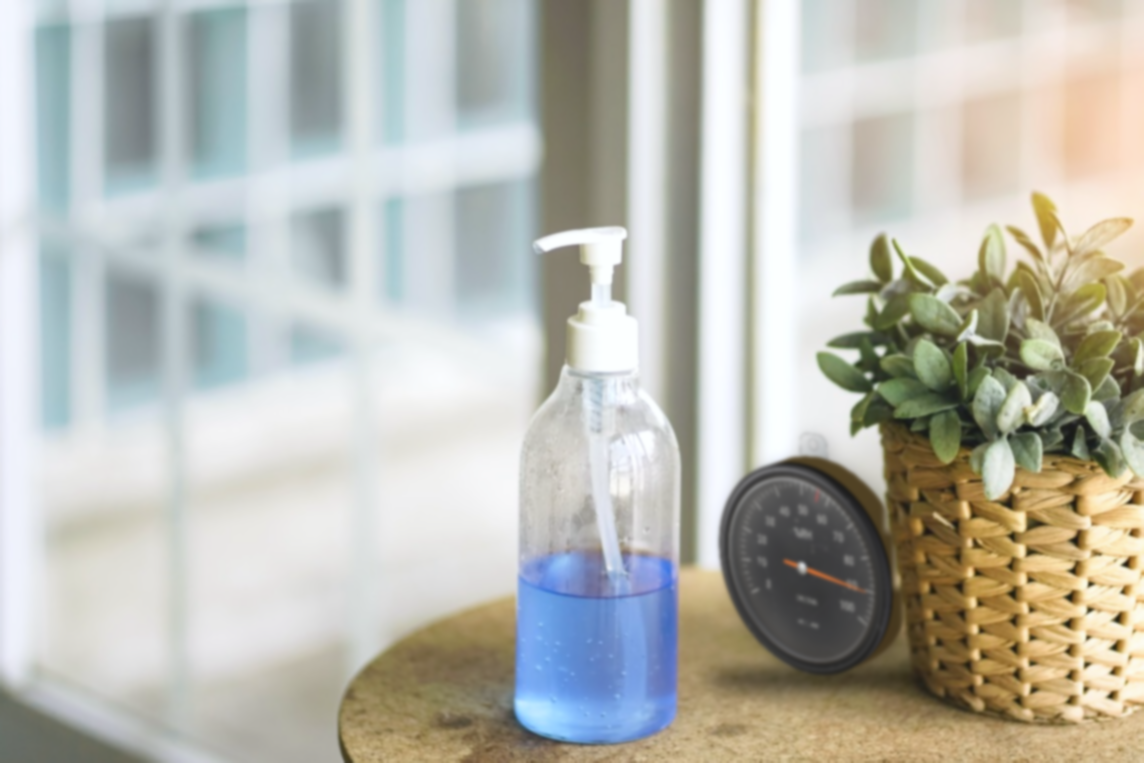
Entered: 90,%
